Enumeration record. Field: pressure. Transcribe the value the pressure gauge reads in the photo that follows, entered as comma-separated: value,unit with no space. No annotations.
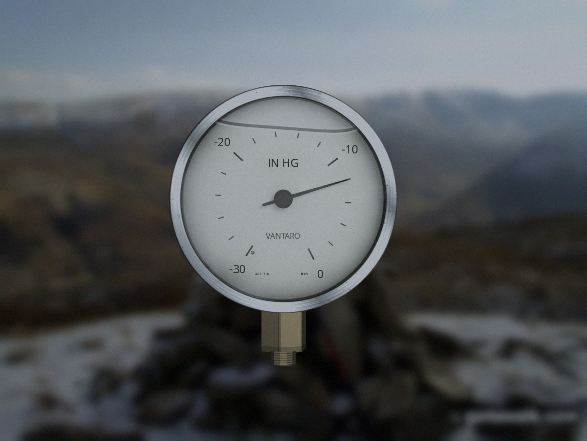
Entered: -8,inHg
